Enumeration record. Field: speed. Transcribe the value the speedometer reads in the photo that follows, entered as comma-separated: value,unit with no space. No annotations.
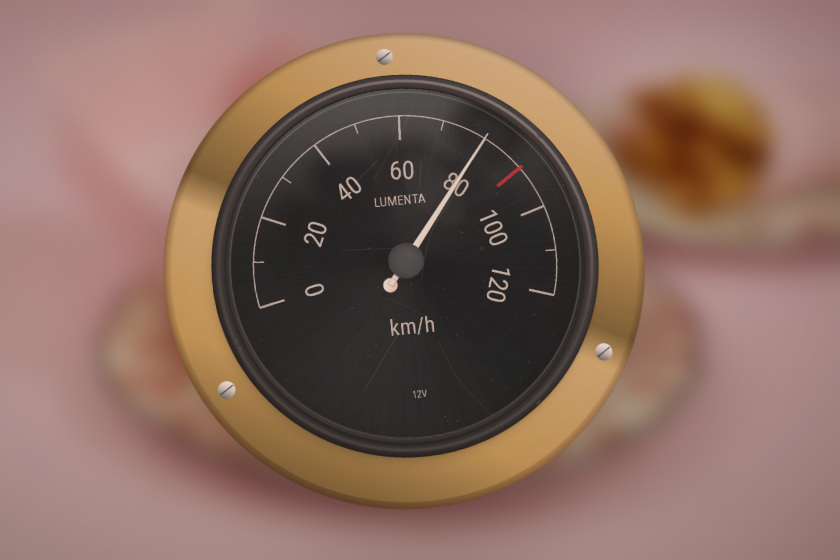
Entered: 80,km/h
